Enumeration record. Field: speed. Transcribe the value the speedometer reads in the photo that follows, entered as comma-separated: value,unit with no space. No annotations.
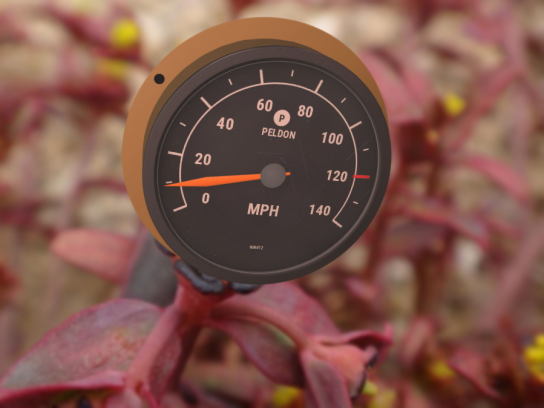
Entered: 10,mph
